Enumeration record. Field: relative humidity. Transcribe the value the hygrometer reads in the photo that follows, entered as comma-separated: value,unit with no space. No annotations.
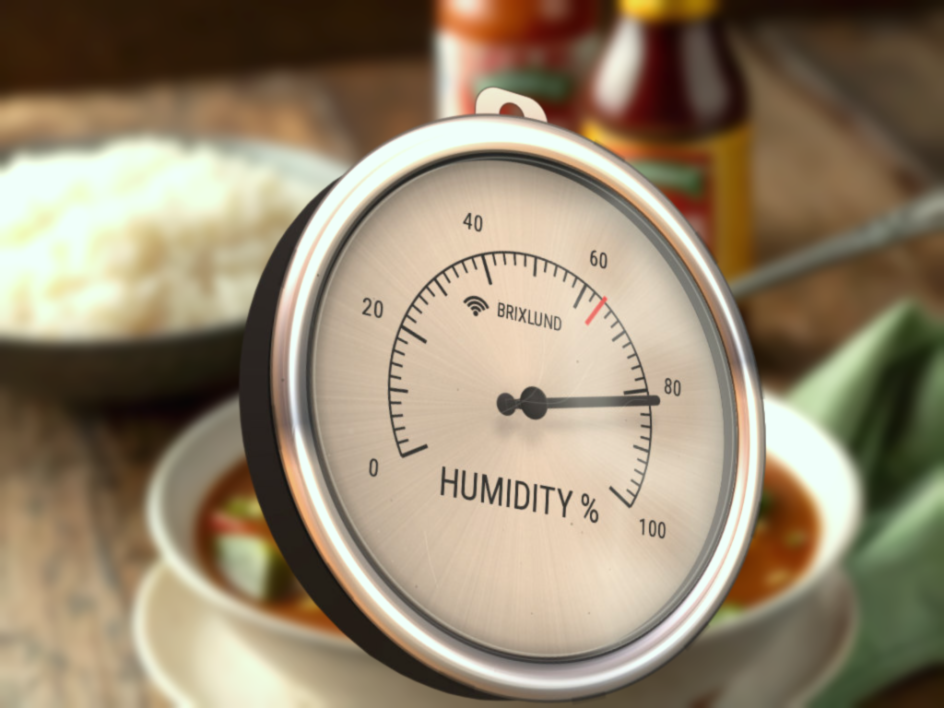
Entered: 82,%
